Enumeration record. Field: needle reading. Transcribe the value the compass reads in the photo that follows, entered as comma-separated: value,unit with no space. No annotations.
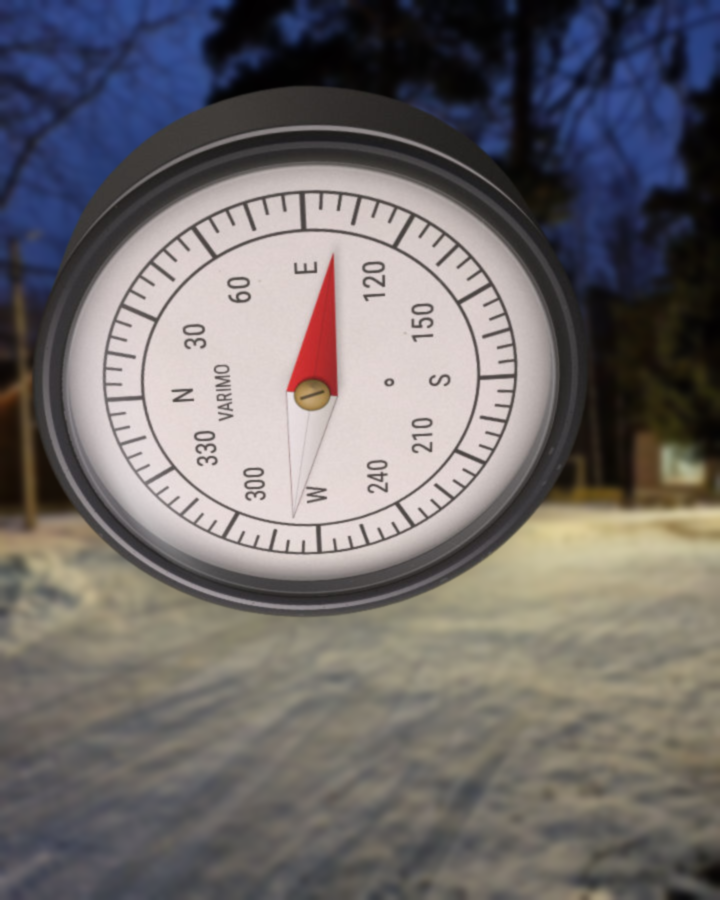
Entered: 100,°
